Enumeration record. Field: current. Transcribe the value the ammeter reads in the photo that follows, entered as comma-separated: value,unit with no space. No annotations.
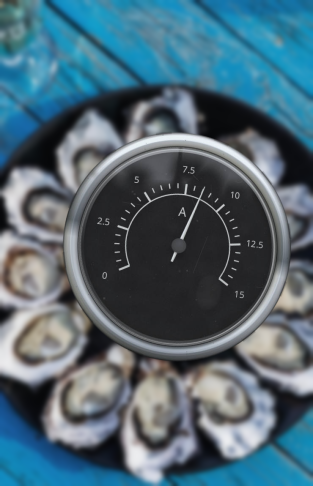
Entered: 8.5,A
